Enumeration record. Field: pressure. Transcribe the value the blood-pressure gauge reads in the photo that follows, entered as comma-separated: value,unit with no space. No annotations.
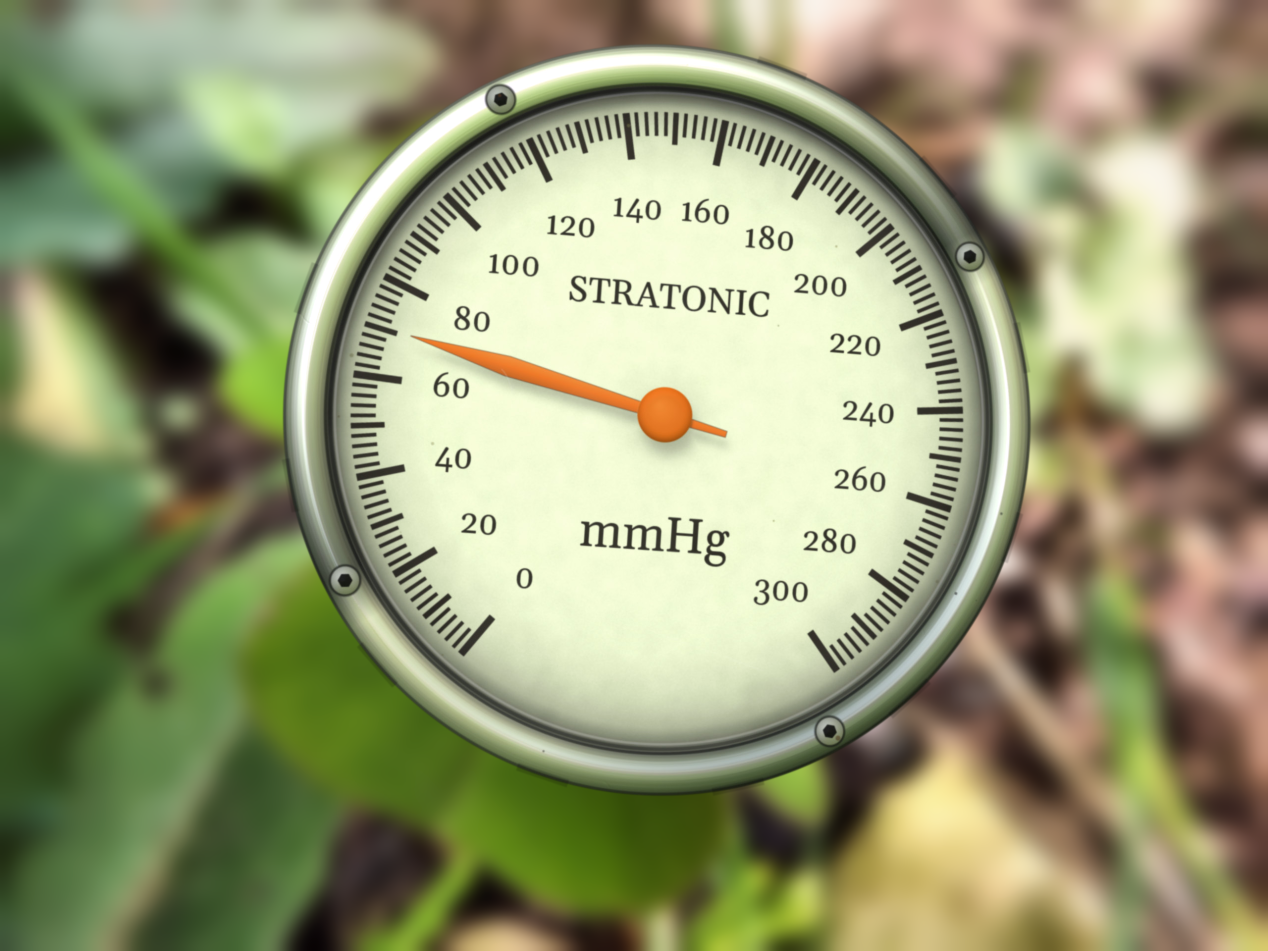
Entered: 70,mmHg
